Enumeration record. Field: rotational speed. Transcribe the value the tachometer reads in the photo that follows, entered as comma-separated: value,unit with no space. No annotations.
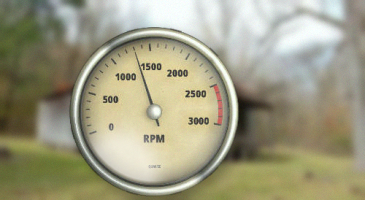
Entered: 1300,rpm
